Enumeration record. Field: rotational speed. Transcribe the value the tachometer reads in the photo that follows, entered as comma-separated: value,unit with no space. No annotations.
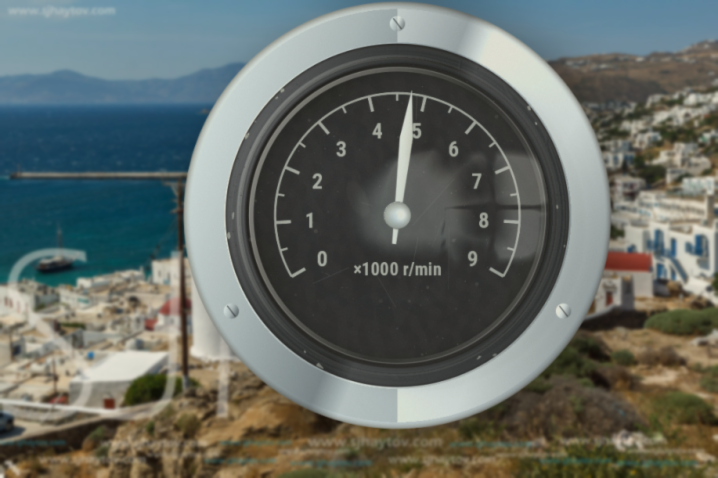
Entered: 4750,rpm
